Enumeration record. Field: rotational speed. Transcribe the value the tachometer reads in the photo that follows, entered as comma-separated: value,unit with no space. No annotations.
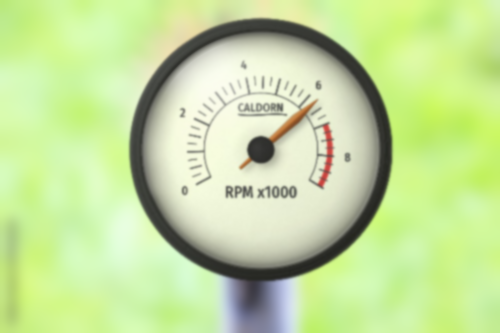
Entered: 6250,rpm
